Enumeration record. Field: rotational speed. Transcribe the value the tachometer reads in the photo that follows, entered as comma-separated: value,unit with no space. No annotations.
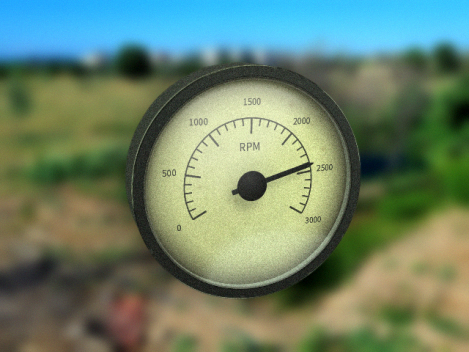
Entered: 2400,rpm
